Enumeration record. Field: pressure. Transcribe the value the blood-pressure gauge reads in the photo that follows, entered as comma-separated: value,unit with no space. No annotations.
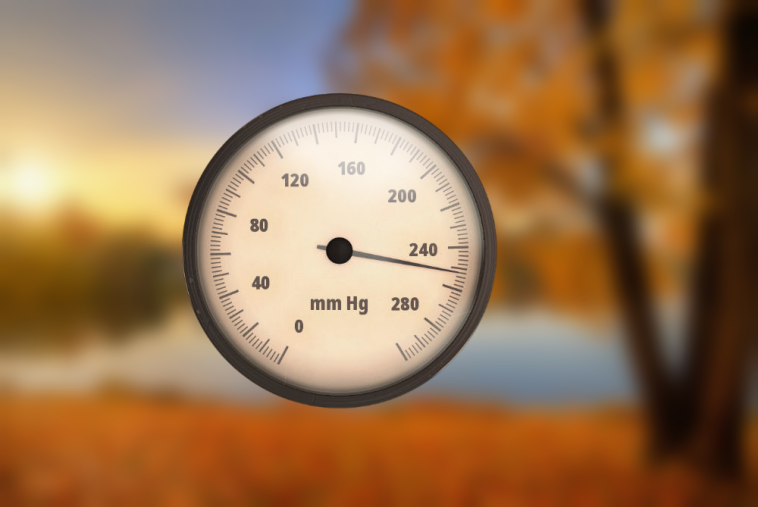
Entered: 252,mmHg
